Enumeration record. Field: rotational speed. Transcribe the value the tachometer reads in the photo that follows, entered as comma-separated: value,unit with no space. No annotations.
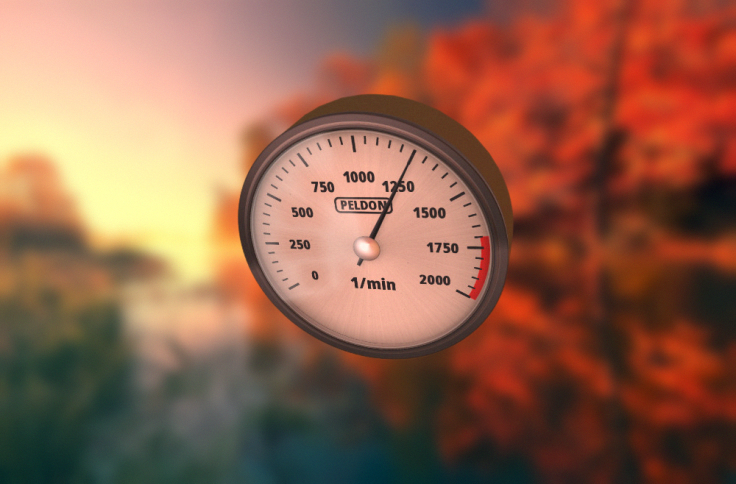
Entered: 1250,rpm
